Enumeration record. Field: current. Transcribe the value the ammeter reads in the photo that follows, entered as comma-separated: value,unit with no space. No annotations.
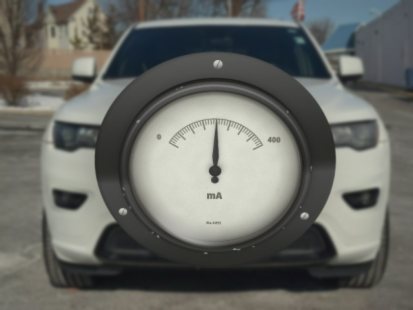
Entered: 200,mA
